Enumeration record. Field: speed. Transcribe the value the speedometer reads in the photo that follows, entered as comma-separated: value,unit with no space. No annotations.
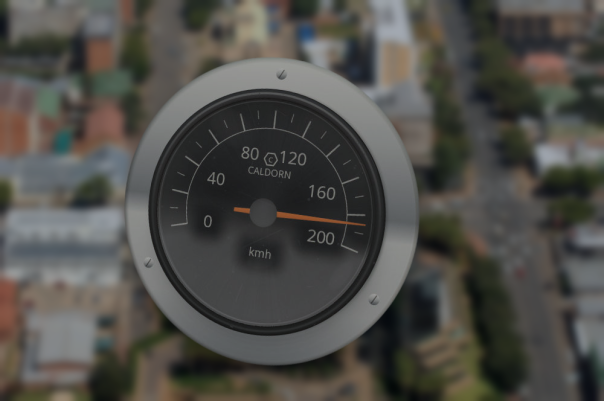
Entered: 185,km/h
